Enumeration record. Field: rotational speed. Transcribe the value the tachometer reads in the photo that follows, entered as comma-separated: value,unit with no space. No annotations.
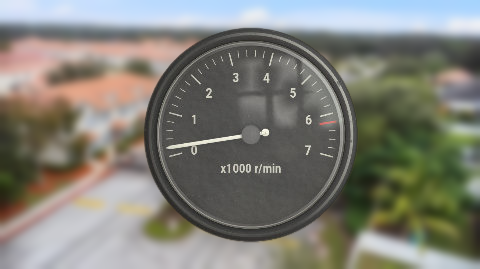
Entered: 200,rpm
